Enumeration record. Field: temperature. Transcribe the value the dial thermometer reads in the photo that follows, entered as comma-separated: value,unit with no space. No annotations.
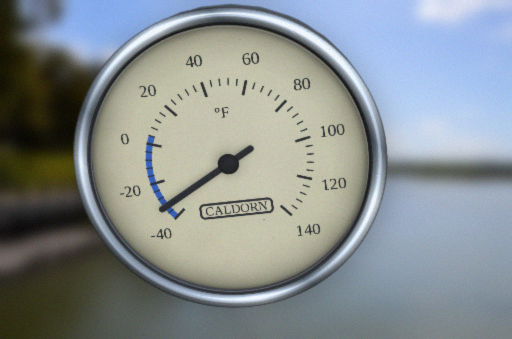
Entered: -32,°F
